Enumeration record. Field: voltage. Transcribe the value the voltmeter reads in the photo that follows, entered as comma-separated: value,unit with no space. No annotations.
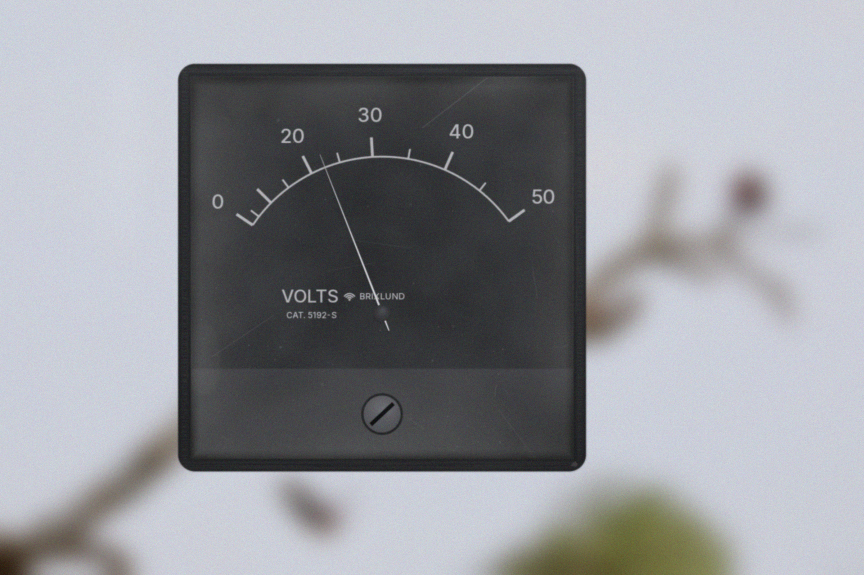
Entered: 22.5,V
